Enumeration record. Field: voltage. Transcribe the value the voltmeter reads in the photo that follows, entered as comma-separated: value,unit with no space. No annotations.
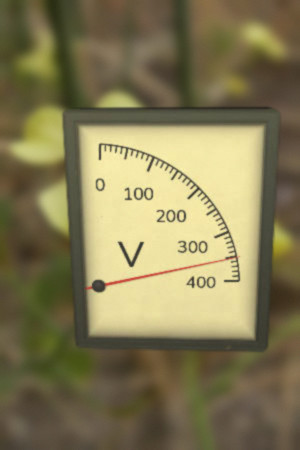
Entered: 350,V
